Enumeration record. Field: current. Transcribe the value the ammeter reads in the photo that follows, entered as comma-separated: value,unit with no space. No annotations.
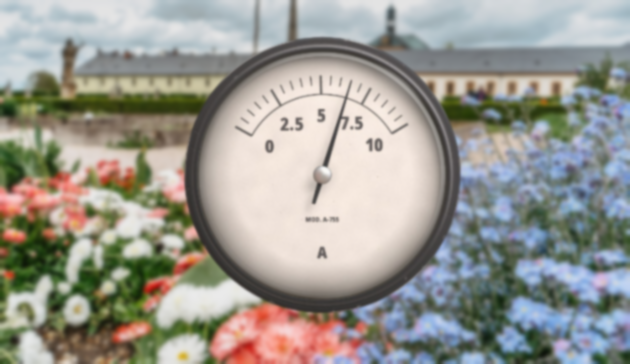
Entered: 6.5,A
